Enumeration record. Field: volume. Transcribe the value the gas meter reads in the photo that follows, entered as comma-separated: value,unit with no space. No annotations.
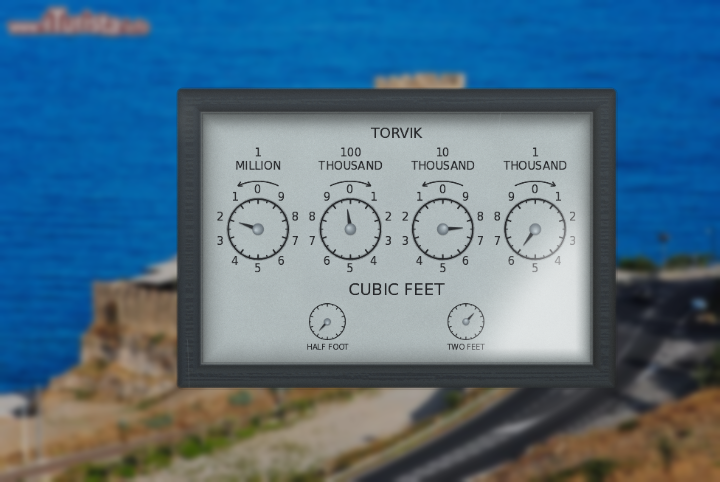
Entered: 197600,ft³
